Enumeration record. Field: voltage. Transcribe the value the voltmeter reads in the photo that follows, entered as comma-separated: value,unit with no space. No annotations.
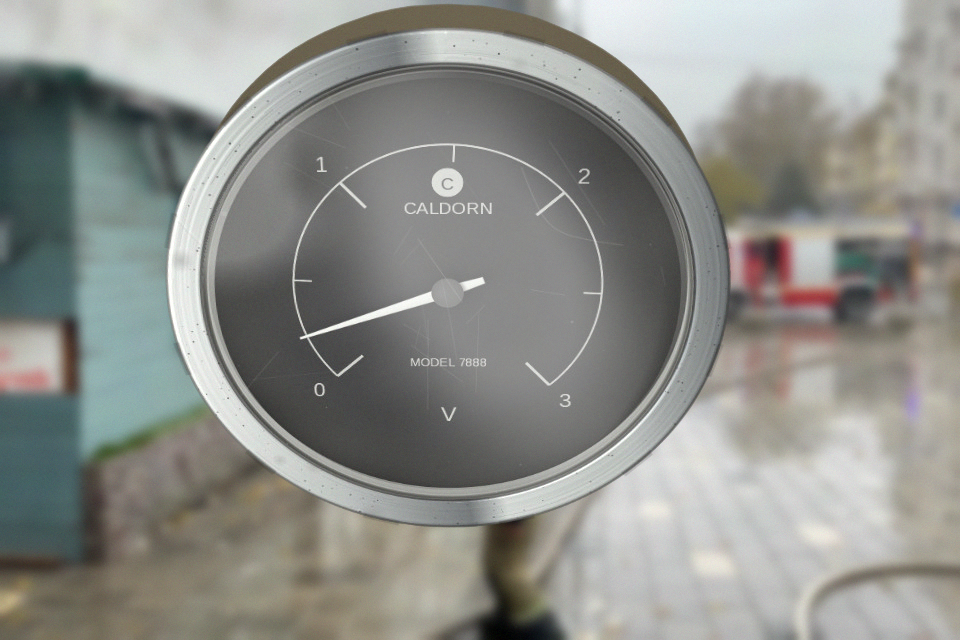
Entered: 0.25,V
